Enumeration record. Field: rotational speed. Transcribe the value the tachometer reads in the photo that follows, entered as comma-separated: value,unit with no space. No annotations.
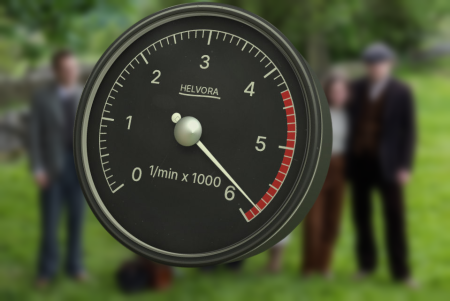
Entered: 5800,rpm
